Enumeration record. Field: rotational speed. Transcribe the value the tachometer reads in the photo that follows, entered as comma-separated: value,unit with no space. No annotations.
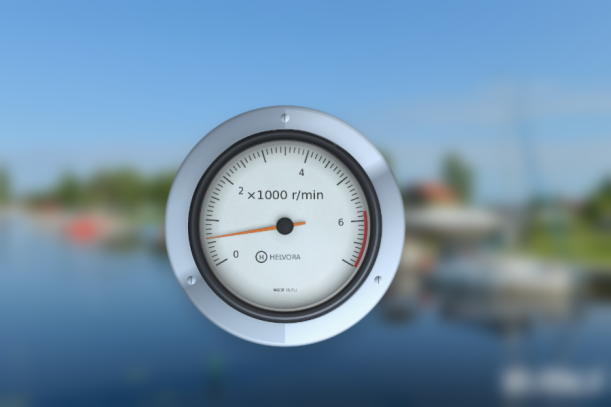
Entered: 600,rpm
